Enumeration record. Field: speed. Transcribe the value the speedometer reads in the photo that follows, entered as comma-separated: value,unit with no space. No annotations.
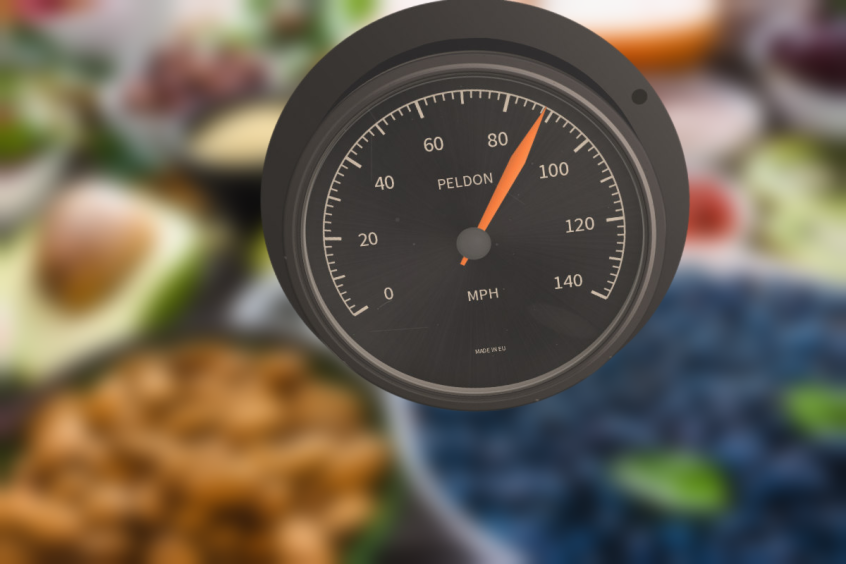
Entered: 88,mph
